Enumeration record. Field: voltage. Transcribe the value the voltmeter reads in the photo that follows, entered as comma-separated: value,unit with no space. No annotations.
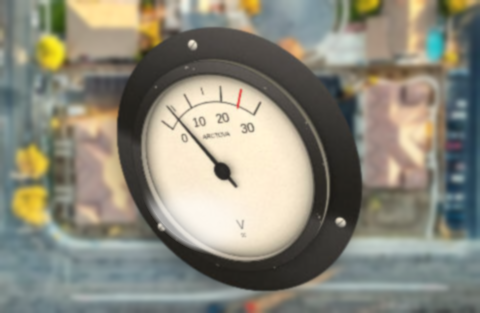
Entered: 5,V
